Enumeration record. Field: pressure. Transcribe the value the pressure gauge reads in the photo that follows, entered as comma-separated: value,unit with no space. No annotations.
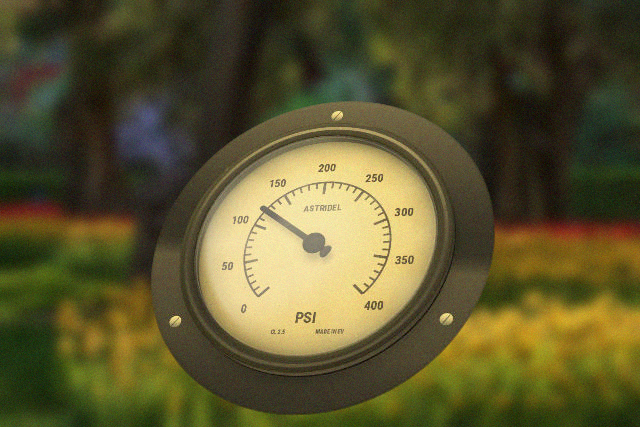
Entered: 120,psi
